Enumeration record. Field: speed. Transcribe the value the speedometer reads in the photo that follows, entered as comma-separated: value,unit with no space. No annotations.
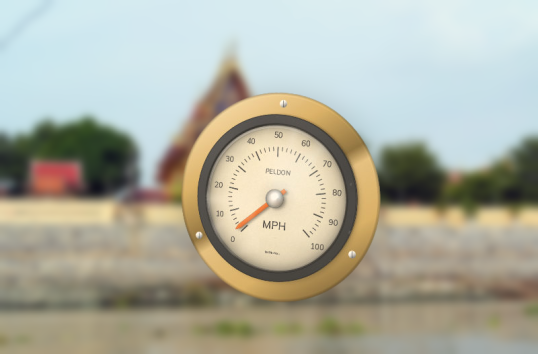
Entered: 2,mph
